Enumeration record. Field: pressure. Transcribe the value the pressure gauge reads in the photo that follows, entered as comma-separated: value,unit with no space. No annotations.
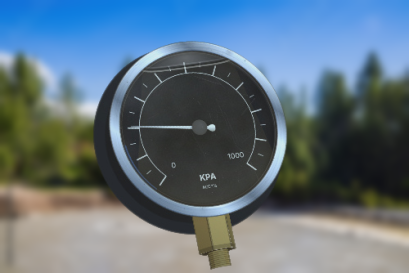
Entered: 200,kPa
